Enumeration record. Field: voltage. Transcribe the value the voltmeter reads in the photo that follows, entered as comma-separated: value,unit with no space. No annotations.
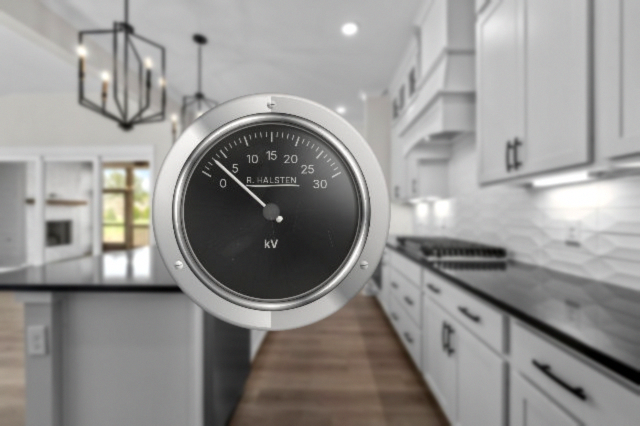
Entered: 3,kV
